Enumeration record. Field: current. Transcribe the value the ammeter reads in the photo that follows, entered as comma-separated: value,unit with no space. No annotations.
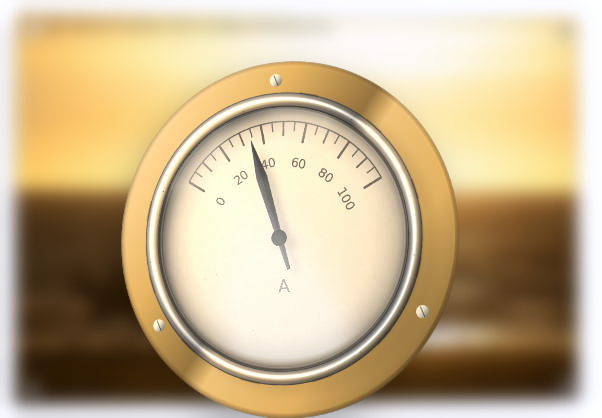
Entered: 35,A
